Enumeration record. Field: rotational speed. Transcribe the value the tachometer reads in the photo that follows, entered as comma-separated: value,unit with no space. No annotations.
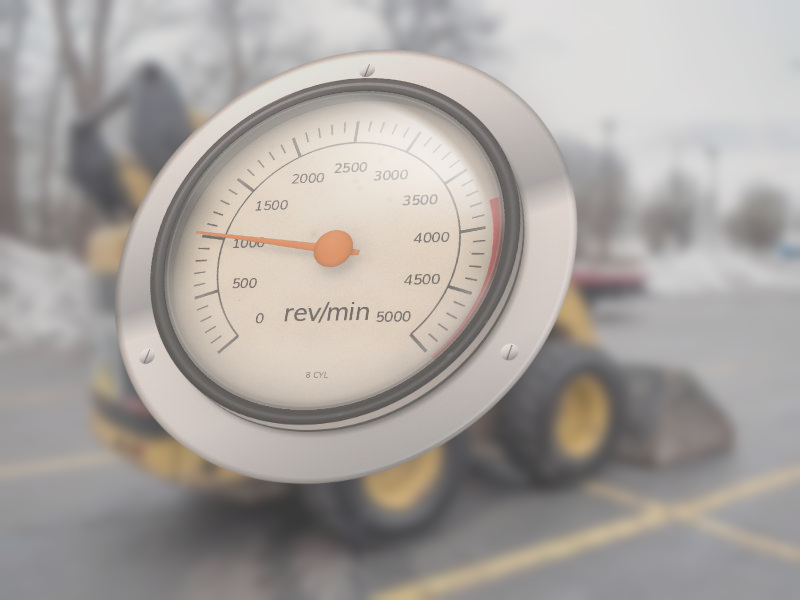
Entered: 1000,rpm
